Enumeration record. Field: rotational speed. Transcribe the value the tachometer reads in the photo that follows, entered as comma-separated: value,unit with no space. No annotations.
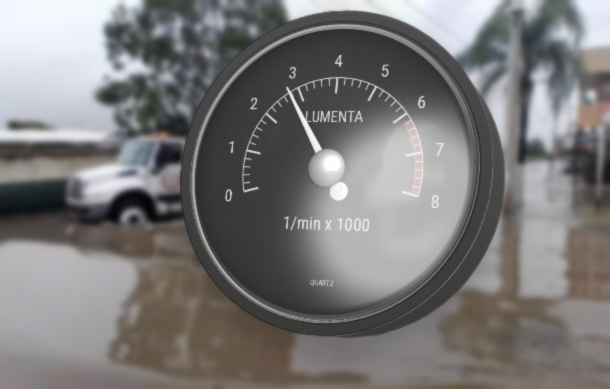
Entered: 2800,rpm
